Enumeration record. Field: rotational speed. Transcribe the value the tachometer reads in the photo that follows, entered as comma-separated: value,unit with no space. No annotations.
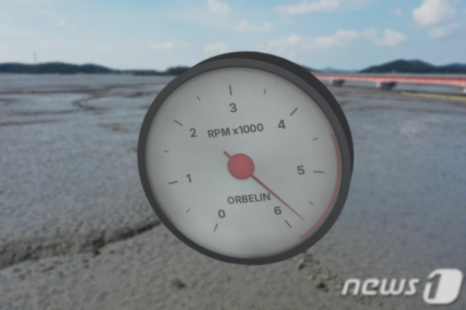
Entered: 5750,rpm
